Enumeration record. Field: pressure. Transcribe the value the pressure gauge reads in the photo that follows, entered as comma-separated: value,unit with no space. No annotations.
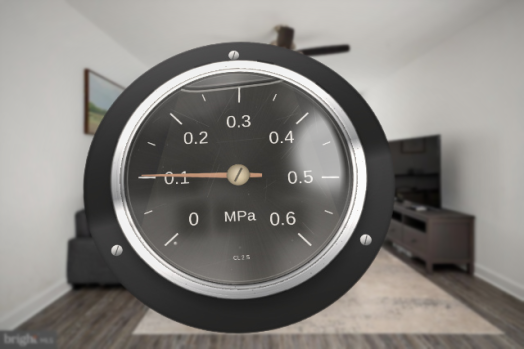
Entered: 0.1,MPa
